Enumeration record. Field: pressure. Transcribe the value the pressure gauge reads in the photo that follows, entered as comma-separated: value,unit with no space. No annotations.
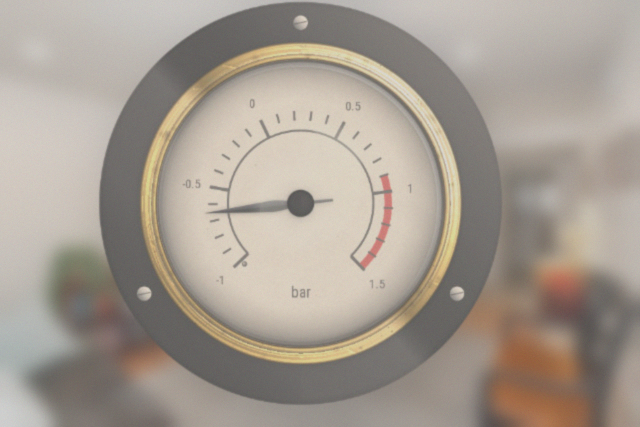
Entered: -0.65,bar
